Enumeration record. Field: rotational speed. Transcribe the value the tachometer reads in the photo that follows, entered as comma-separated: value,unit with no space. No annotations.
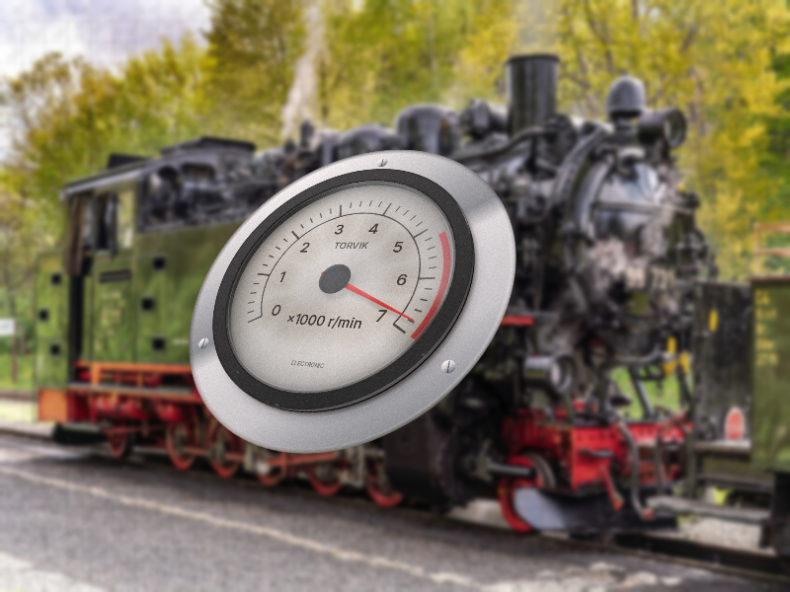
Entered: 6800,rpm
